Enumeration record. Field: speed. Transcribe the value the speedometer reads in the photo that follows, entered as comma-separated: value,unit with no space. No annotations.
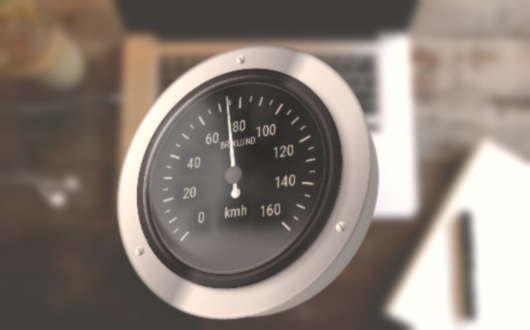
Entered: 75,km/h
